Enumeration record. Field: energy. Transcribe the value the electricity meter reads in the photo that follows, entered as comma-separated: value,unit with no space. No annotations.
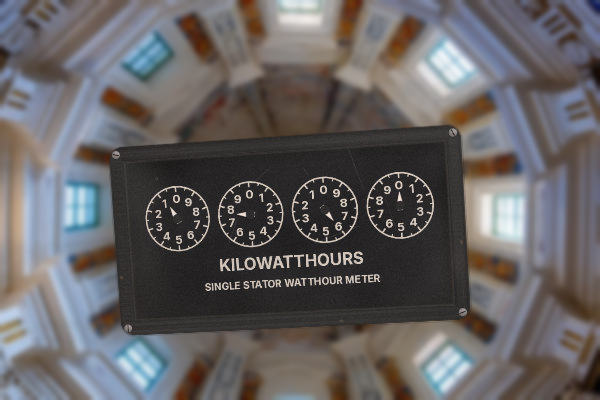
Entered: 760,kWh
